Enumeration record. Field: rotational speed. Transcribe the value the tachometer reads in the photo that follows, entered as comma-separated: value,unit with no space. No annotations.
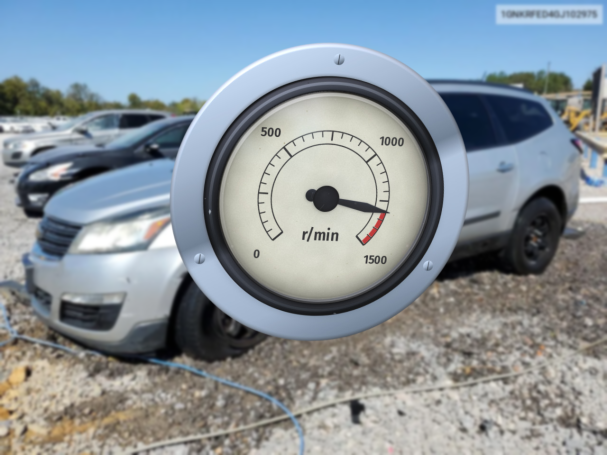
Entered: 1300,rpm
